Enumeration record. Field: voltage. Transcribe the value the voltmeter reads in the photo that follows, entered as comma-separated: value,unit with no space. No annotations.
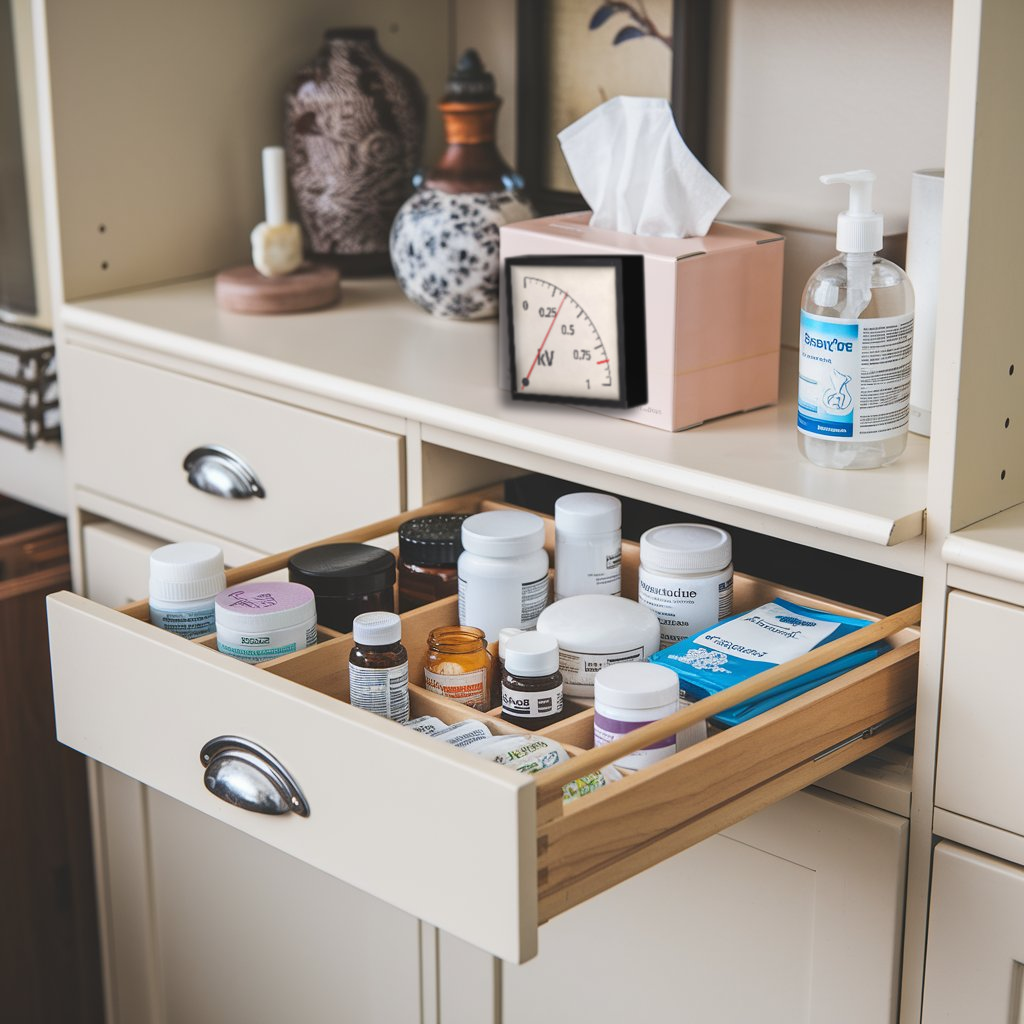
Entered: 0.35,kV
